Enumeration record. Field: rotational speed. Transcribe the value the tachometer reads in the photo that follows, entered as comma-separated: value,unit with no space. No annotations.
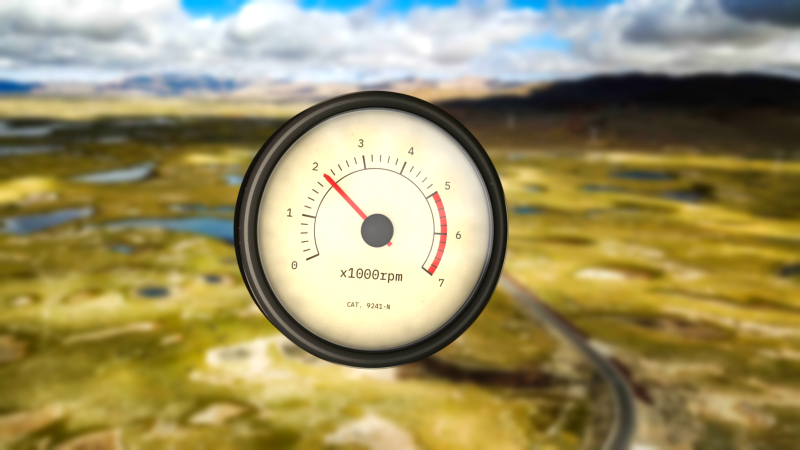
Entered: 2000,rpm
